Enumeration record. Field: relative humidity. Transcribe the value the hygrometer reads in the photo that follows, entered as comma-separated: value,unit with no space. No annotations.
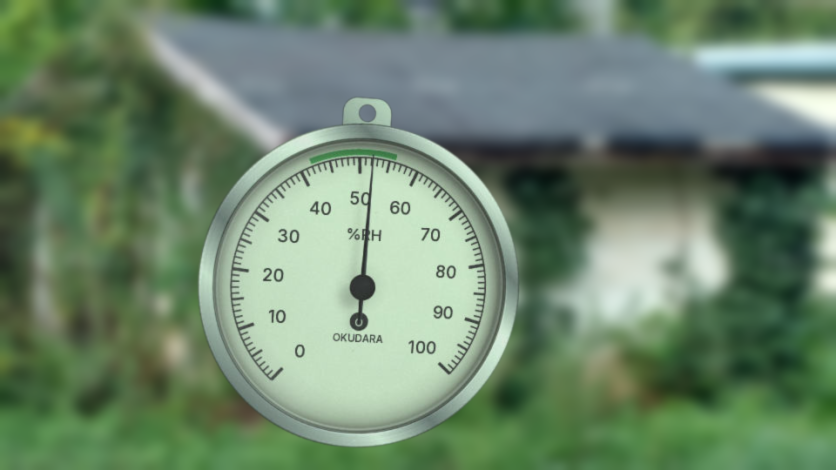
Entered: 52,%
